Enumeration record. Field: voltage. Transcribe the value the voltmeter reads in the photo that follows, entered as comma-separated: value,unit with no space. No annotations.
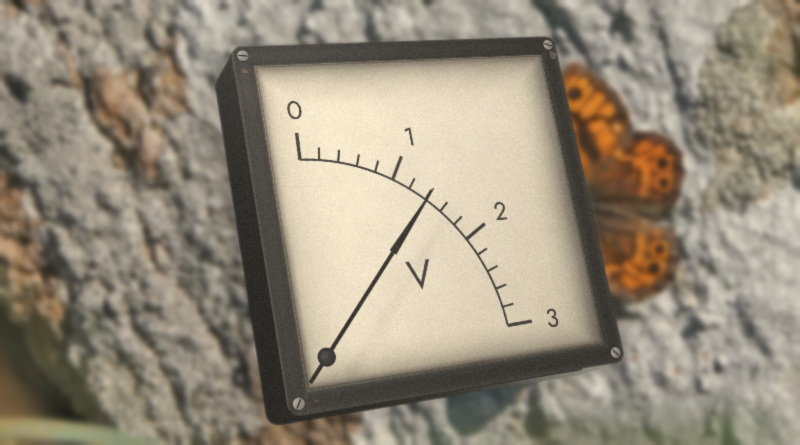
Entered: 1.4,V
